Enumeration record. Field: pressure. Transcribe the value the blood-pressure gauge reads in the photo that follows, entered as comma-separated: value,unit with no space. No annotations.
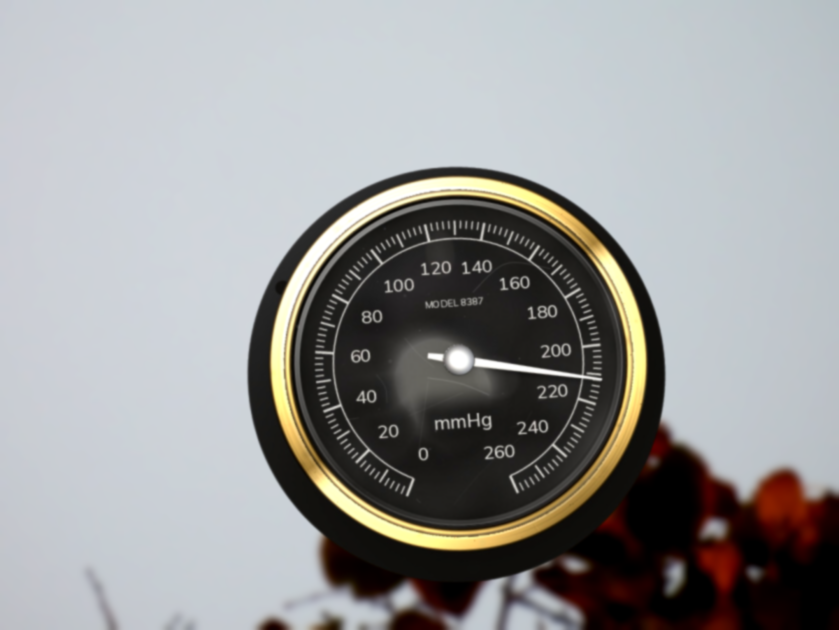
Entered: 212,mmHg
